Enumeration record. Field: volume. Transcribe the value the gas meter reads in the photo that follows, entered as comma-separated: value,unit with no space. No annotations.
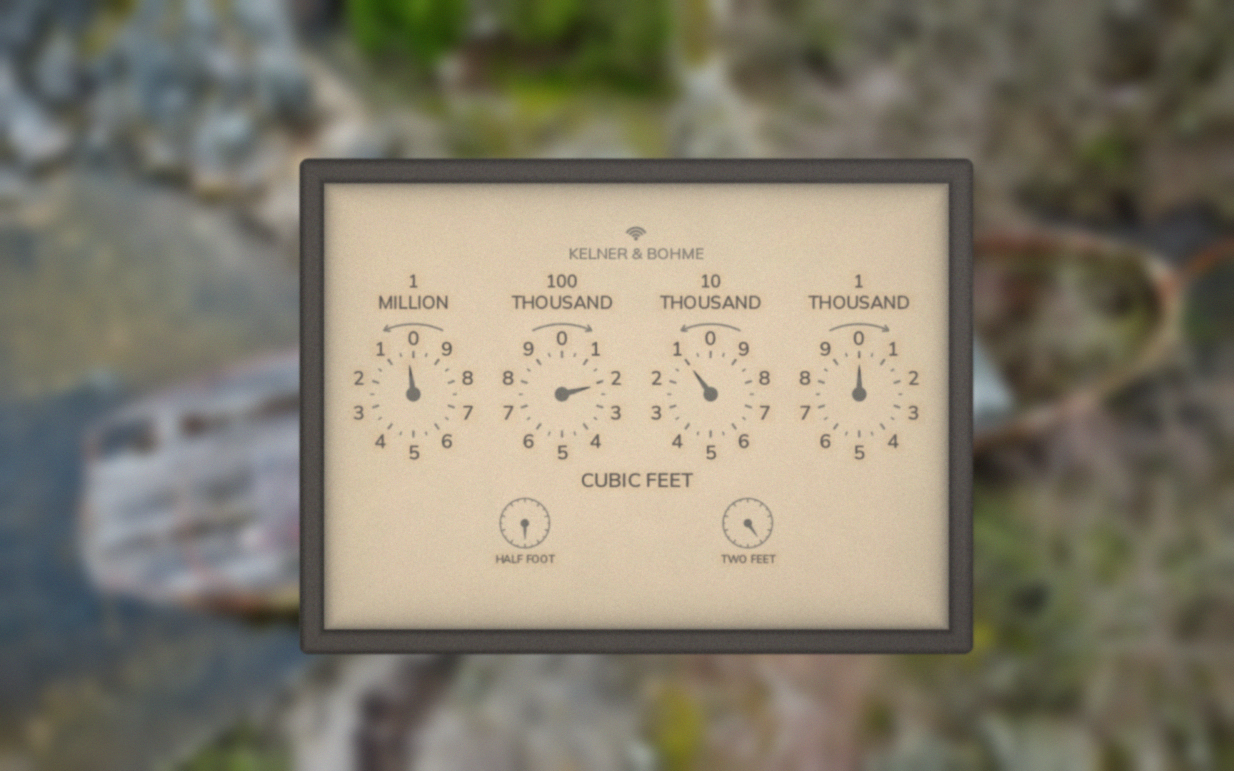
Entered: 21000,ft³
